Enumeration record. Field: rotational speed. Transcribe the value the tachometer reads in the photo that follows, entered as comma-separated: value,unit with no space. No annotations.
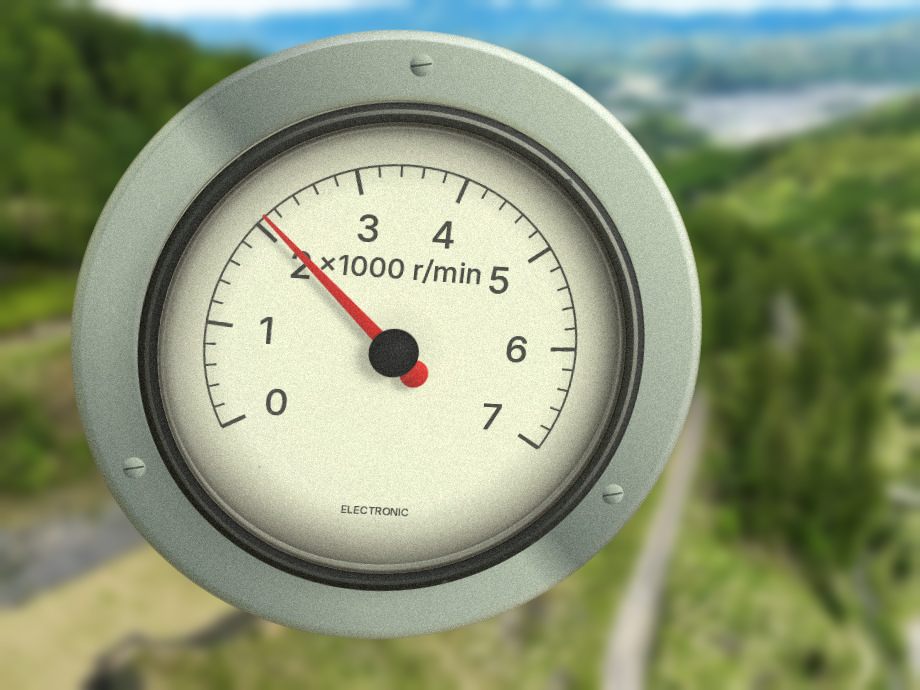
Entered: 2100,rpm
